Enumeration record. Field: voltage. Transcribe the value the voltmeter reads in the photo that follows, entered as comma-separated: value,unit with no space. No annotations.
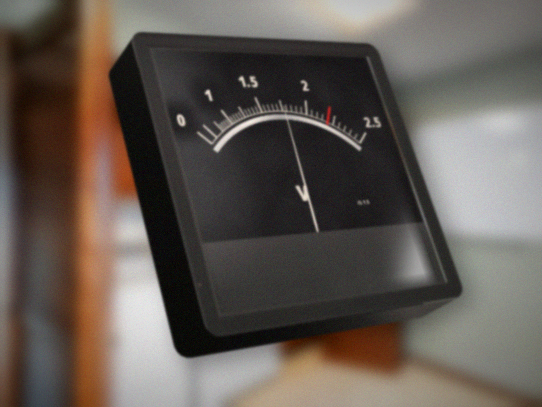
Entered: 1.75,V
